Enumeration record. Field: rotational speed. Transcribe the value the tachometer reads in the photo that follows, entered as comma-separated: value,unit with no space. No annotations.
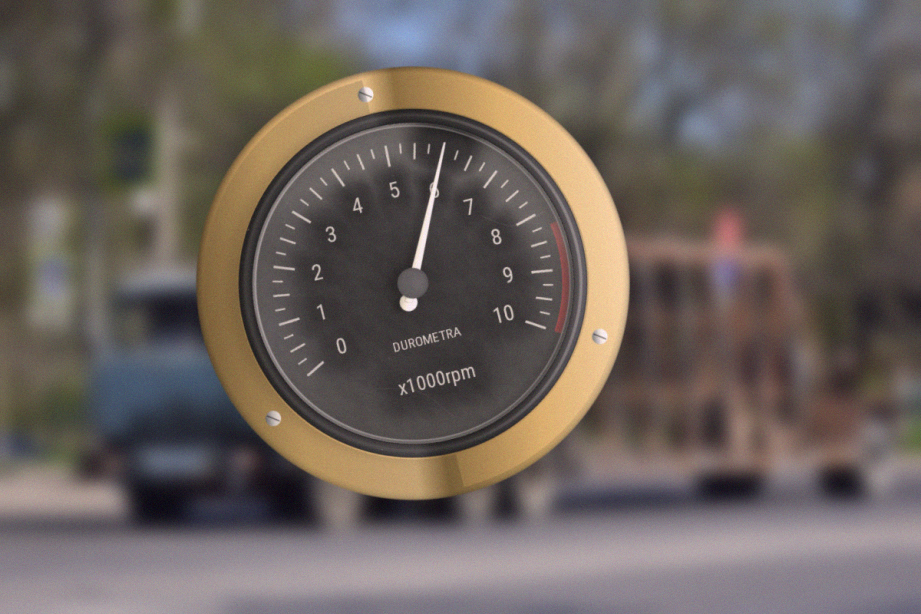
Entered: 6000,rpm
